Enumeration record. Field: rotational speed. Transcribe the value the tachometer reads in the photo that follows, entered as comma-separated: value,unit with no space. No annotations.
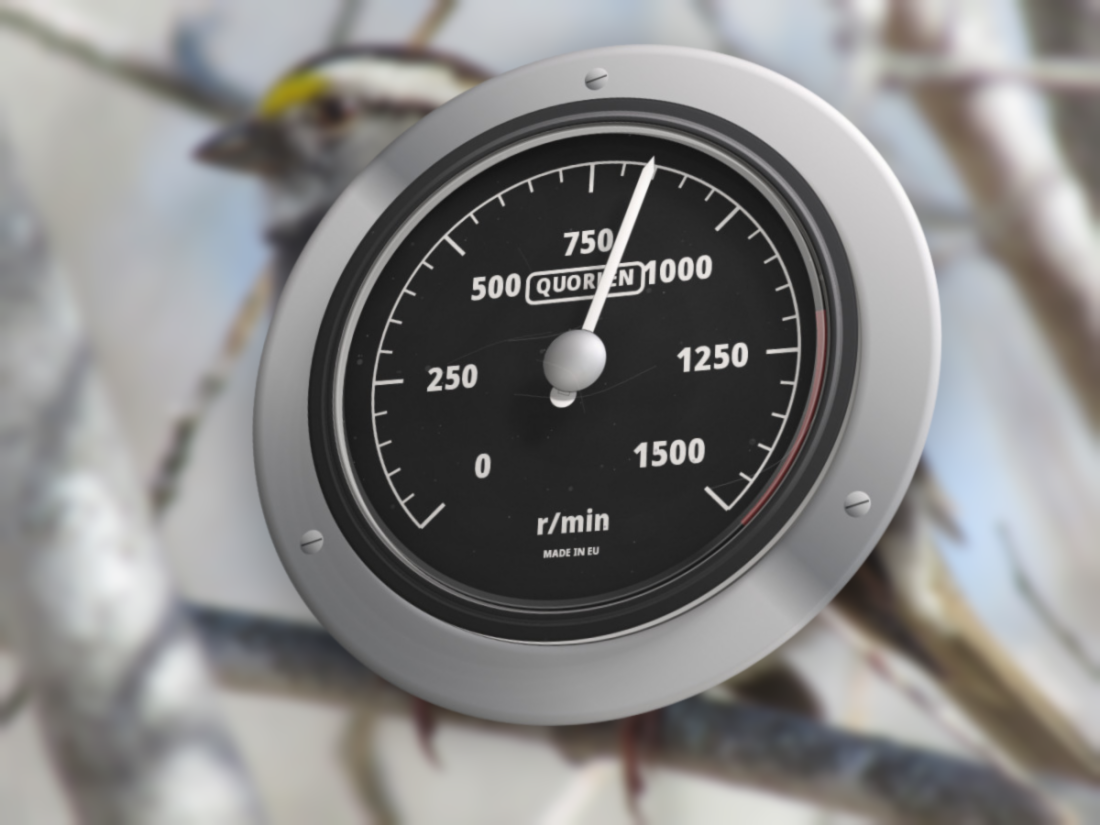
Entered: 850,rpm
